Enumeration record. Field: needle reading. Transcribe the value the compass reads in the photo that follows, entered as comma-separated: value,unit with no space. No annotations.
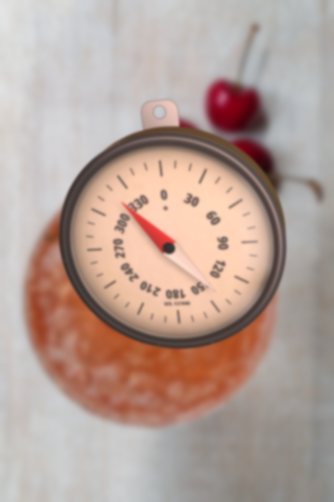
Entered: 320,°
